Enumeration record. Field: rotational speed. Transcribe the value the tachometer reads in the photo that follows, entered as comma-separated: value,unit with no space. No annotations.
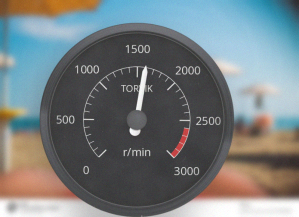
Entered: 1600,rpm
